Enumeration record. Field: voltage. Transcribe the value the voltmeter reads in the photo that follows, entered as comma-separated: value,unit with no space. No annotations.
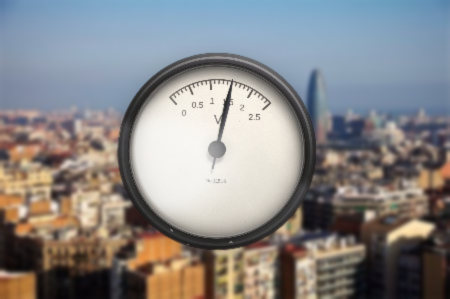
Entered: 1.5,V
